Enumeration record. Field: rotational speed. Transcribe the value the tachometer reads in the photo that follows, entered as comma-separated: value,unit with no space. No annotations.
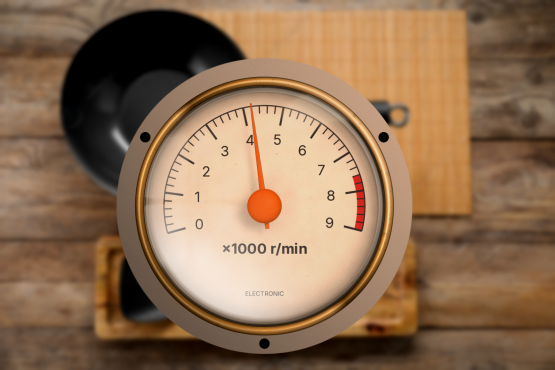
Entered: 4200,rpm
